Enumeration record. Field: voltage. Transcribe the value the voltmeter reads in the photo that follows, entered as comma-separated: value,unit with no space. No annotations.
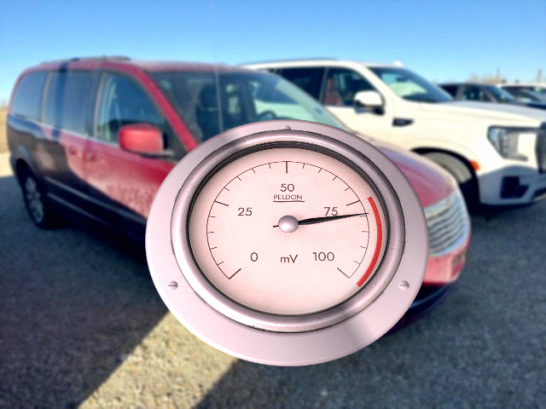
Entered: 80,mV
